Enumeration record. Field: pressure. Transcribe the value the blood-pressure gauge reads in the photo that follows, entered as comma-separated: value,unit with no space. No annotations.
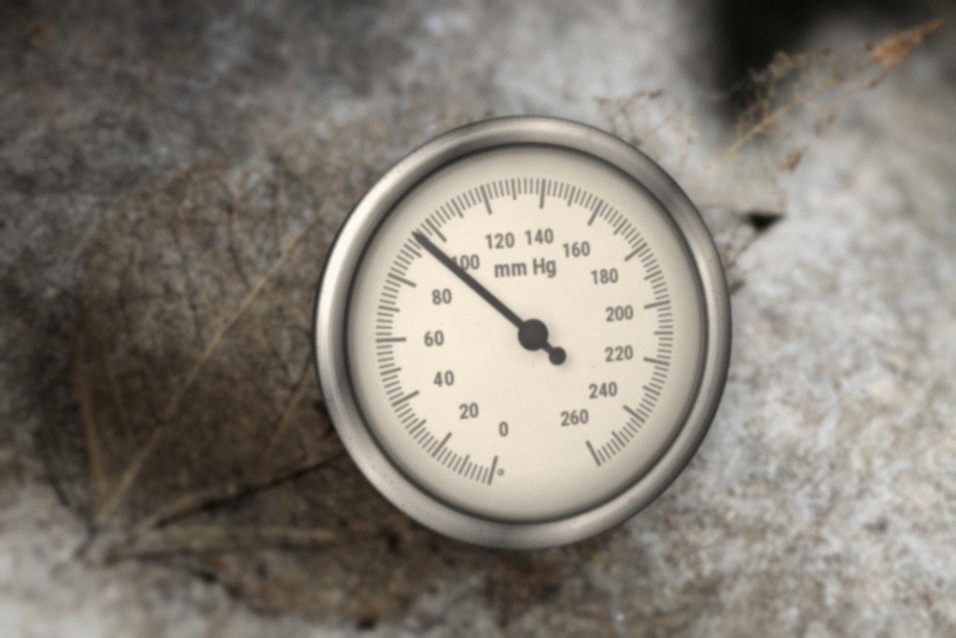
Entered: 94,mmHg
